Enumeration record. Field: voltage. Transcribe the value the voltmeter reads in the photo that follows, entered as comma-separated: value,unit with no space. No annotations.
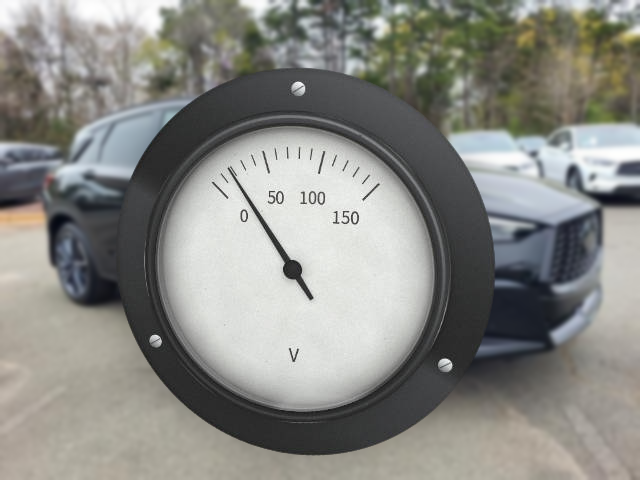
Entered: 20,V
